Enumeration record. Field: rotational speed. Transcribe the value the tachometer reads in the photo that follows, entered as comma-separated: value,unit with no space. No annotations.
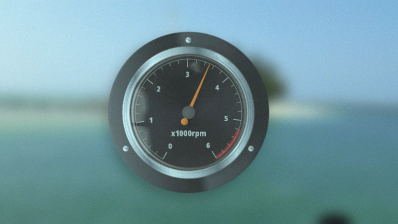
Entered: 3500,rpm
